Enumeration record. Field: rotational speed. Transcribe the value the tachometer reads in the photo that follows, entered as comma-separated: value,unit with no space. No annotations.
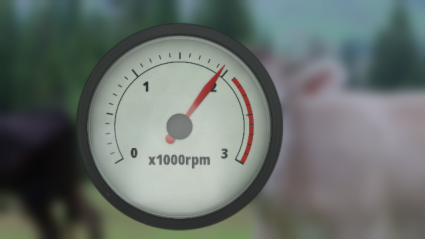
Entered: 1950,rpm
